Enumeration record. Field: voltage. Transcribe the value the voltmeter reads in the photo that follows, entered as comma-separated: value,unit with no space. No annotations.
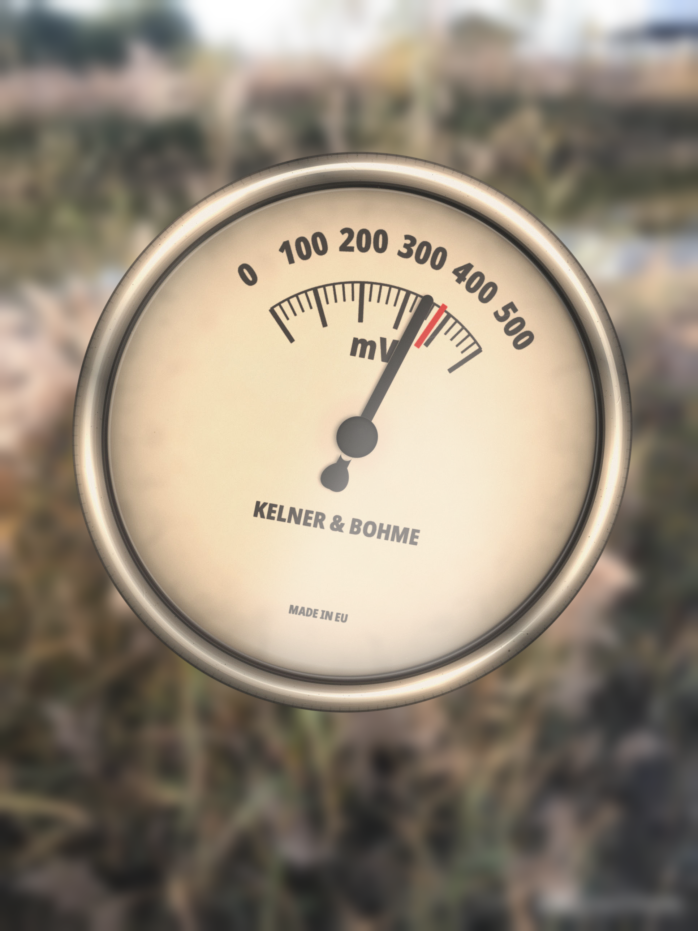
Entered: 340,mV
